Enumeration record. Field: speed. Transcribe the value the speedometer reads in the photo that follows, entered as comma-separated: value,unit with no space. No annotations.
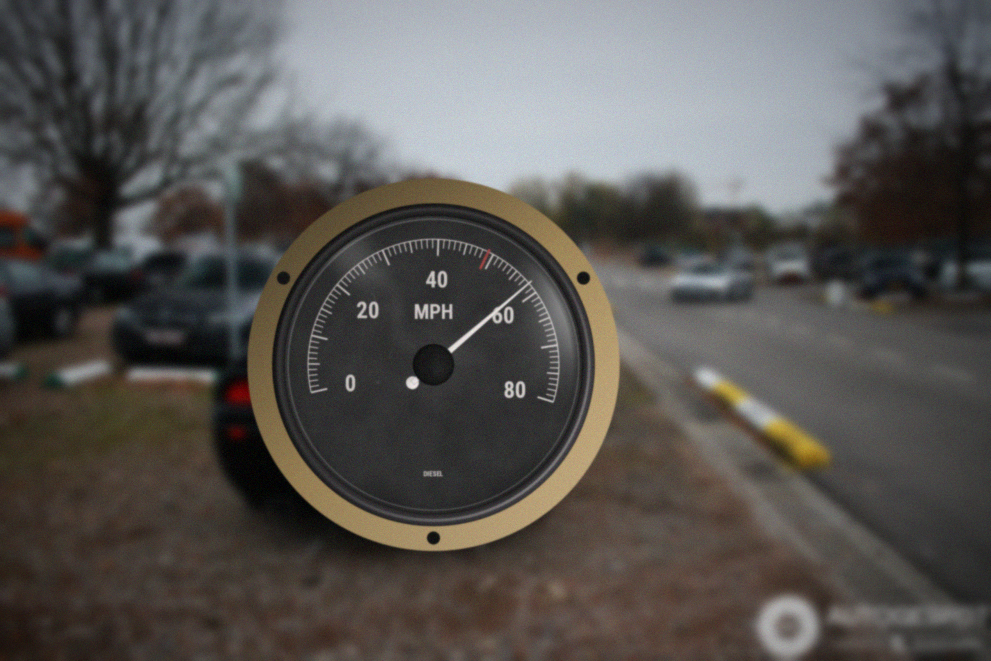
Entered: 58,mph
